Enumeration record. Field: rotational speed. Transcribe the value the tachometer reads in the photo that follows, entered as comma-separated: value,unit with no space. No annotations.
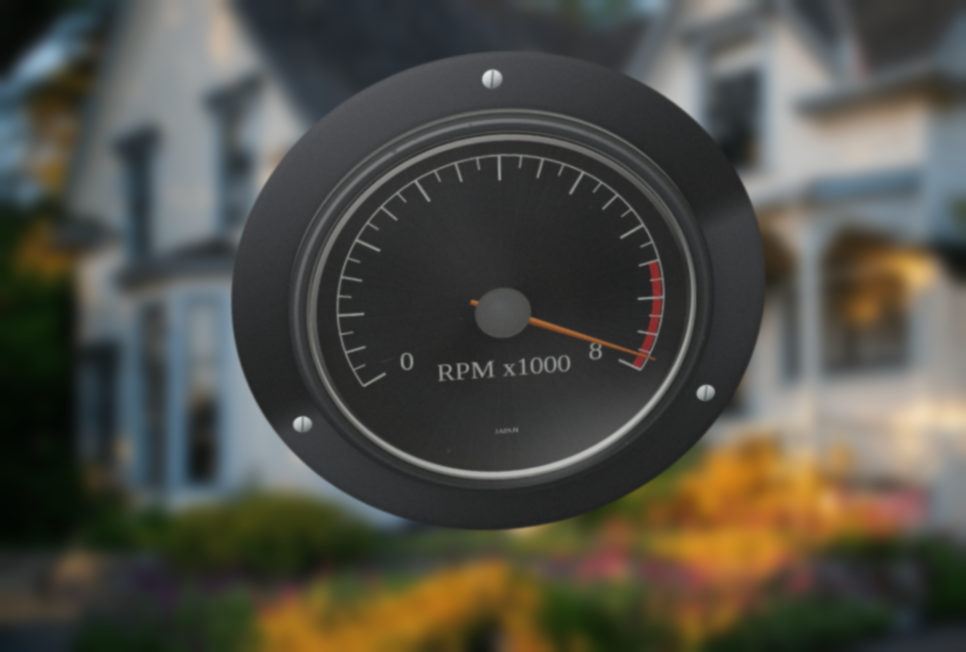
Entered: 7750,rpm
